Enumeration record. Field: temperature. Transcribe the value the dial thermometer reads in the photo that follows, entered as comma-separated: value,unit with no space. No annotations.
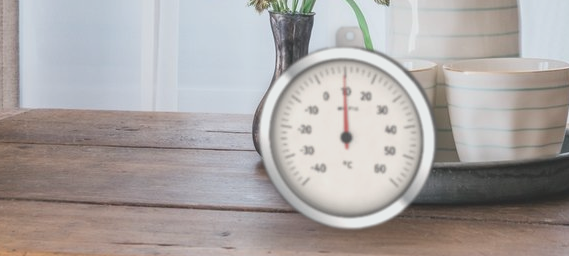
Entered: 10,°C
